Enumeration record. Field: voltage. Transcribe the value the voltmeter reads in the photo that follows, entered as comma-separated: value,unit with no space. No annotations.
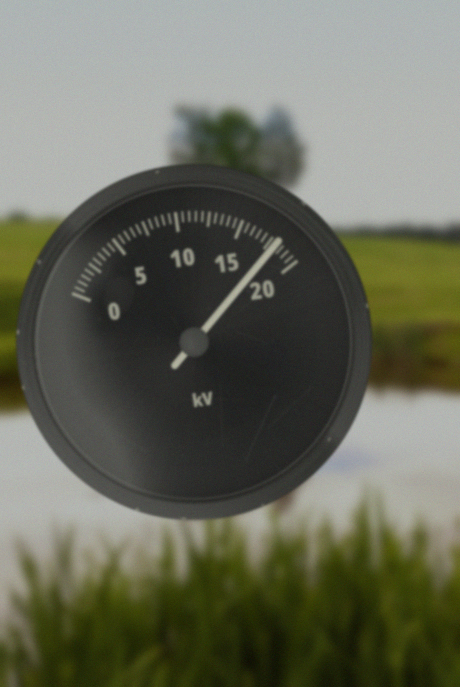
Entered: 18,kV
